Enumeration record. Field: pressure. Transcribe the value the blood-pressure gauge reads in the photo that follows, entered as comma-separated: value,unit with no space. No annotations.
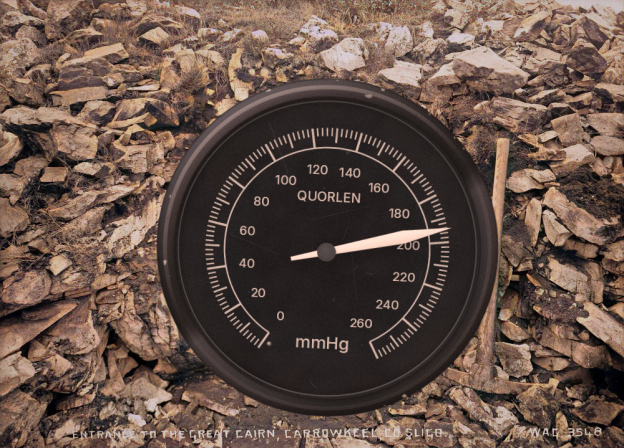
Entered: 194,mmHg
